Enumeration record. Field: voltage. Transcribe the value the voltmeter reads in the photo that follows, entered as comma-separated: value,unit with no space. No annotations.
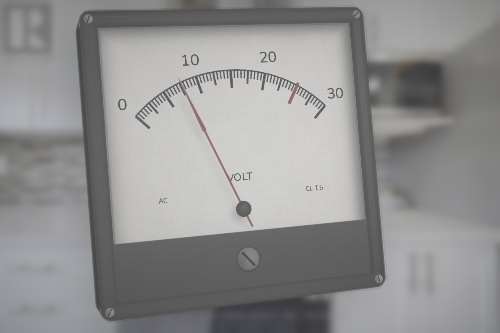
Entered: 7.5,V
